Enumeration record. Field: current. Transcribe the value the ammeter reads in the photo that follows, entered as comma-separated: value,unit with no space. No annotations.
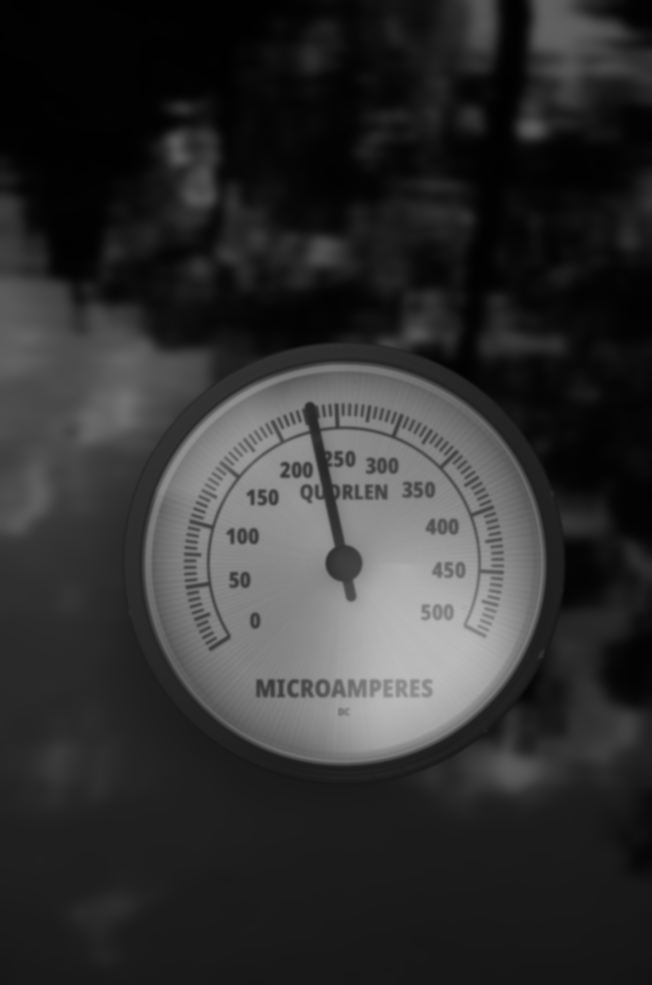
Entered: 230,µA
